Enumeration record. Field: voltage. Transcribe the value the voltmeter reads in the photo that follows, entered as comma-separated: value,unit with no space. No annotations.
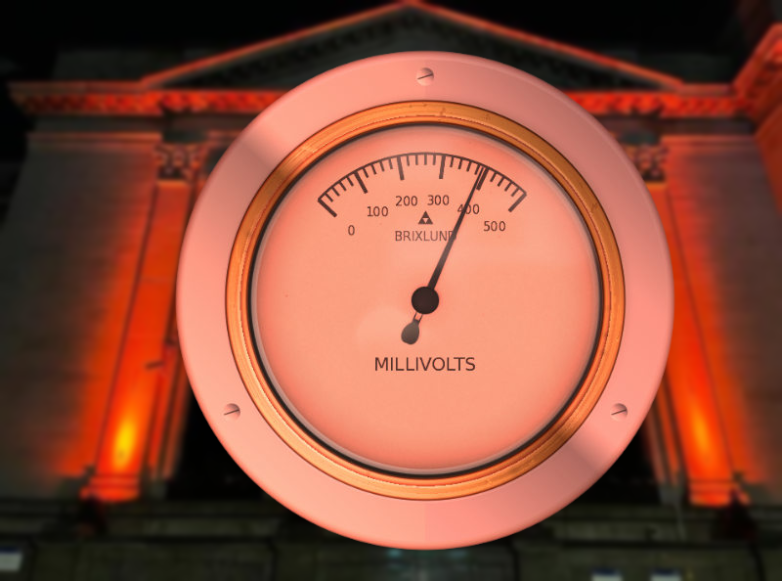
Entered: 390,mV
